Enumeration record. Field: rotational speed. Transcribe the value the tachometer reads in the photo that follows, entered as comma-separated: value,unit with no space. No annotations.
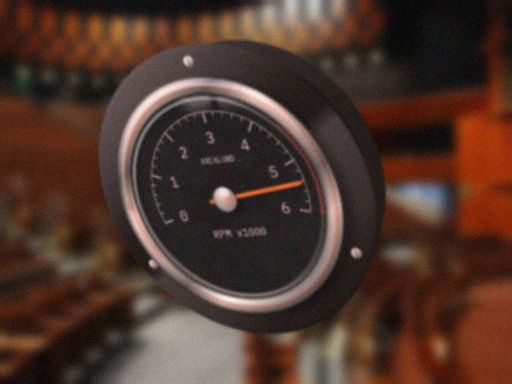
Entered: 5400,rpm
